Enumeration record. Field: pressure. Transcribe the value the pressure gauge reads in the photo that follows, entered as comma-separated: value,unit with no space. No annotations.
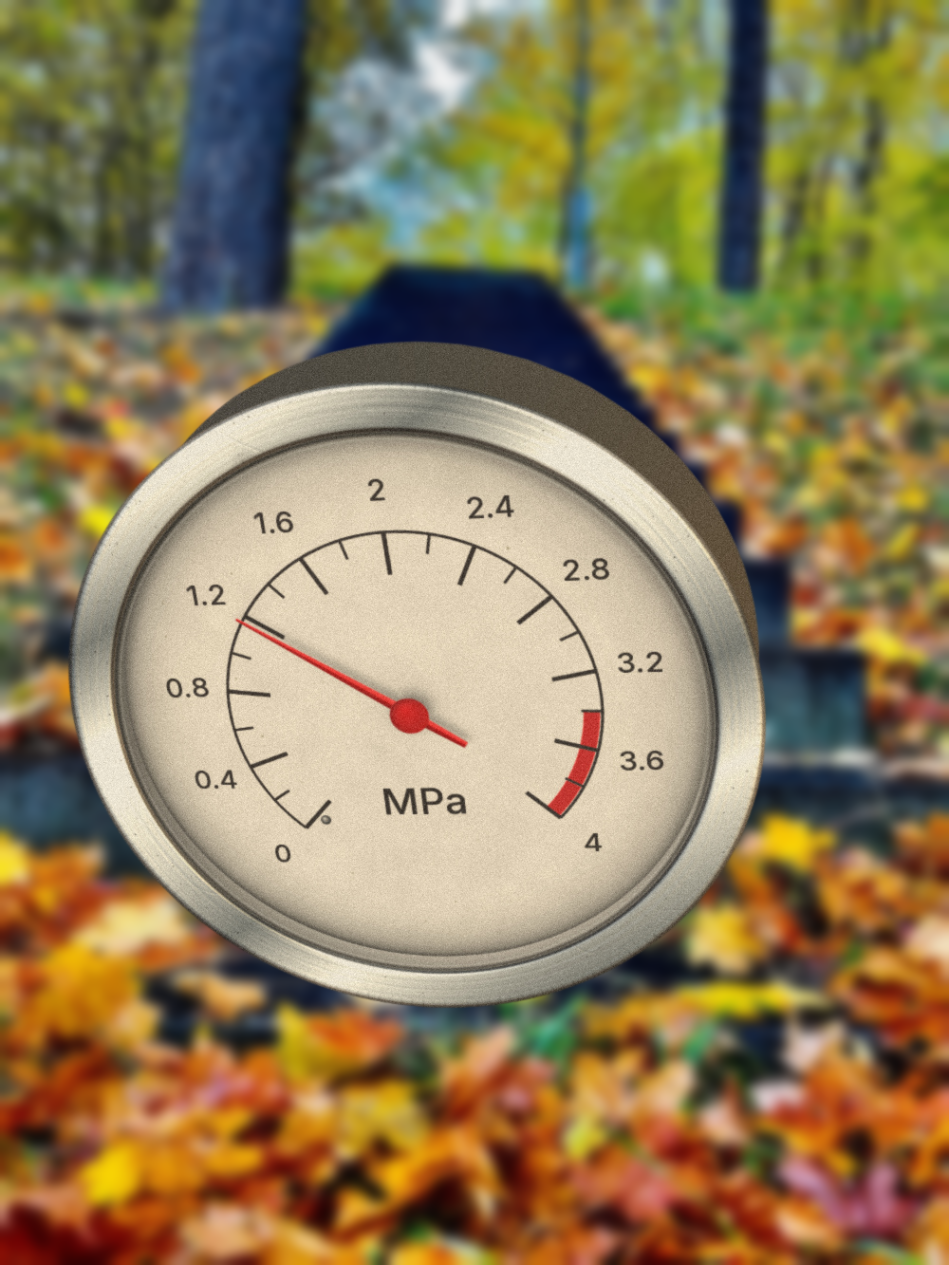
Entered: 1.2,MPa
